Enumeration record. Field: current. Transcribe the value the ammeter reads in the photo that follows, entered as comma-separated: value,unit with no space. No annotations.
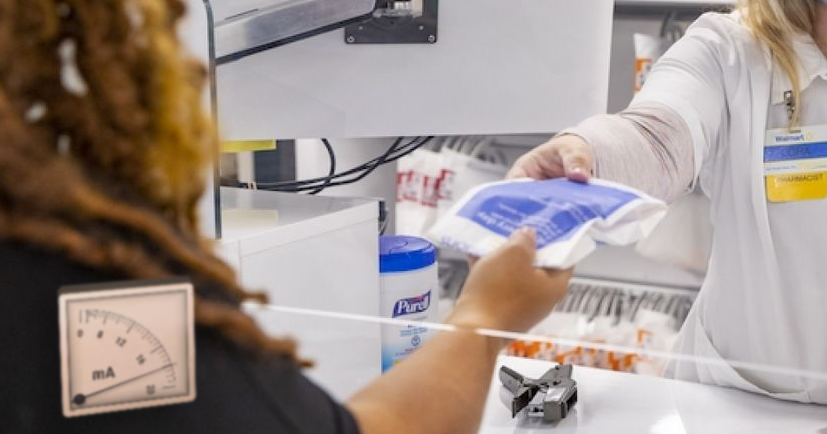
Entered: 18,mA
